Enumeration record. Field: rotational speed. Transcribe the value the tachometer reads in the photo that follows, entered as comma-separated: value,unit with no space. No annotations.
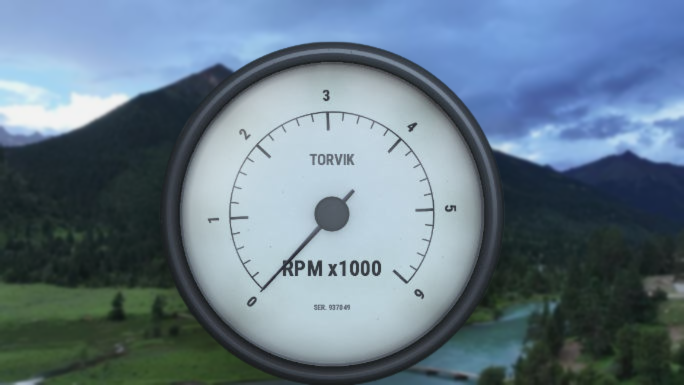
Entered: 0,rpm
